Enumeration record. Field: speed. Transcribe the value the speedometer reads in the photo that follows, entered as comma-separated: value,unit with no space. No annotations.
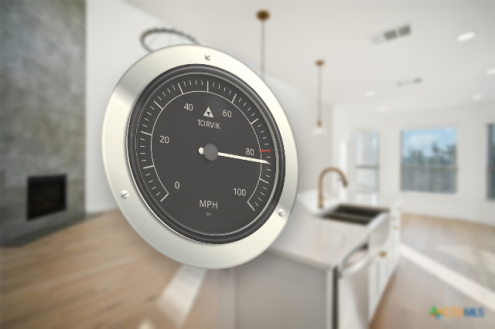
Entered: 84,mph
